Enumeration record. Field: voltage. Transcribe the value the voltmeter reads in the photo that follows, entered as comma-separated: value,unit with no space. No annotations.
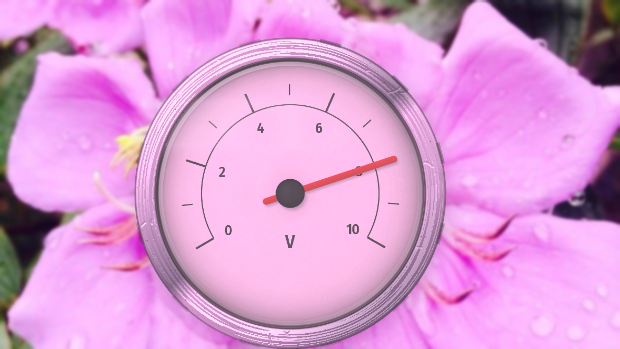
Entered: 8,V
